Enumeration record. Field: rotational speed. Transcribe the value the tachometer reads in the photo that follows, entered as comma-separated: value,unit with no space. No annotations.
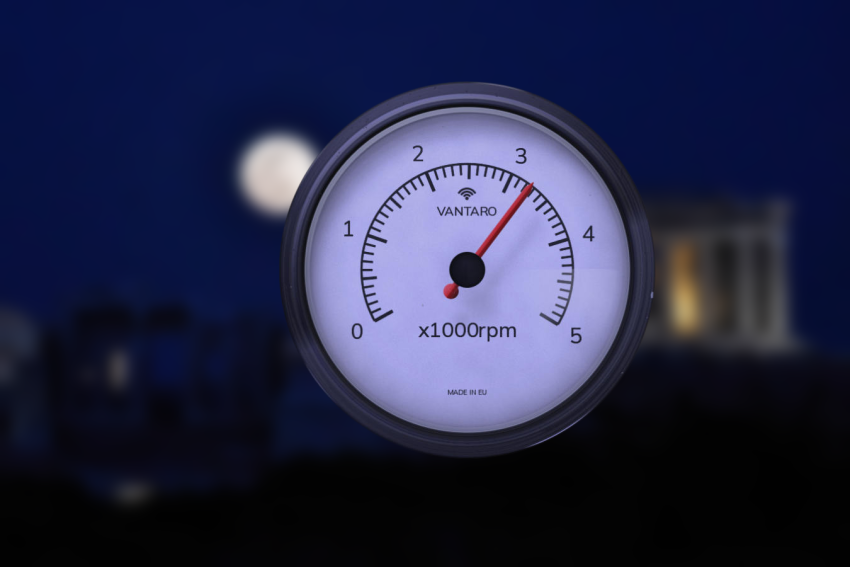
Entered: 3250,rpm
